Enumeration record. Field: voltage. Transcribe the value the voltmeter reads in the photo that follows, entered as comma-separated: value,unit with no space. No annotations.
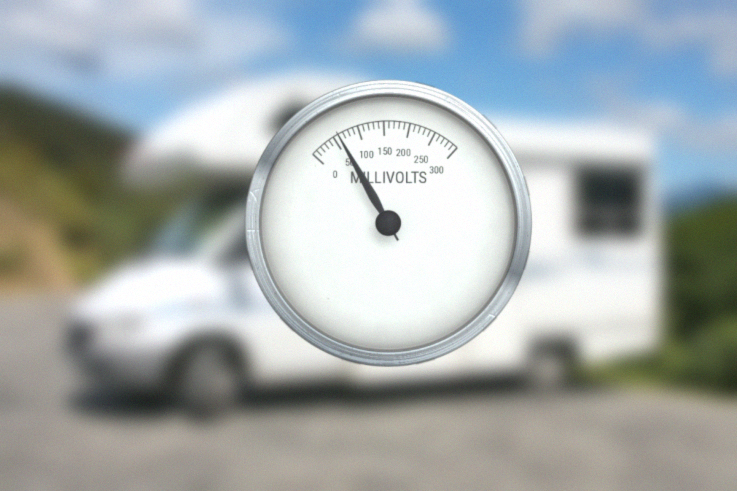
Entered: 60,mV
